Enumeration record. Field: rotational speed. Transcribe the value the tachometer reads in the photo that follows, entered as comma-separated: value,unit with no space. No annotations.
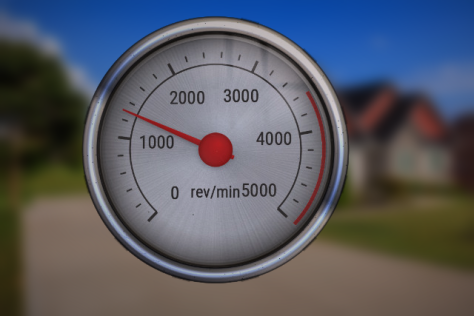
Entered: 1300,rpm
